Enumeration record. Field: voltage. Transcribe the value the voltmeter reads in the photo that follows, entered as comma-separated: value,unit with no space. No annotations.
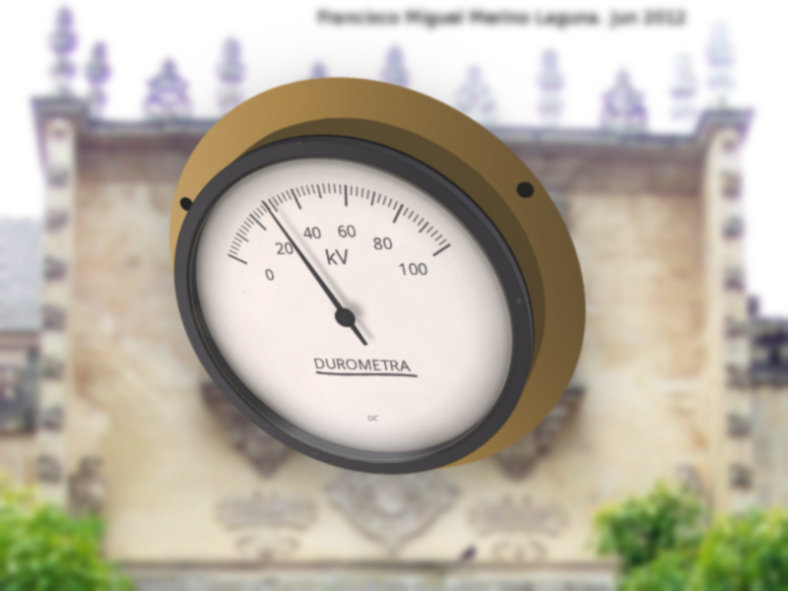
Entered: 30,kV
